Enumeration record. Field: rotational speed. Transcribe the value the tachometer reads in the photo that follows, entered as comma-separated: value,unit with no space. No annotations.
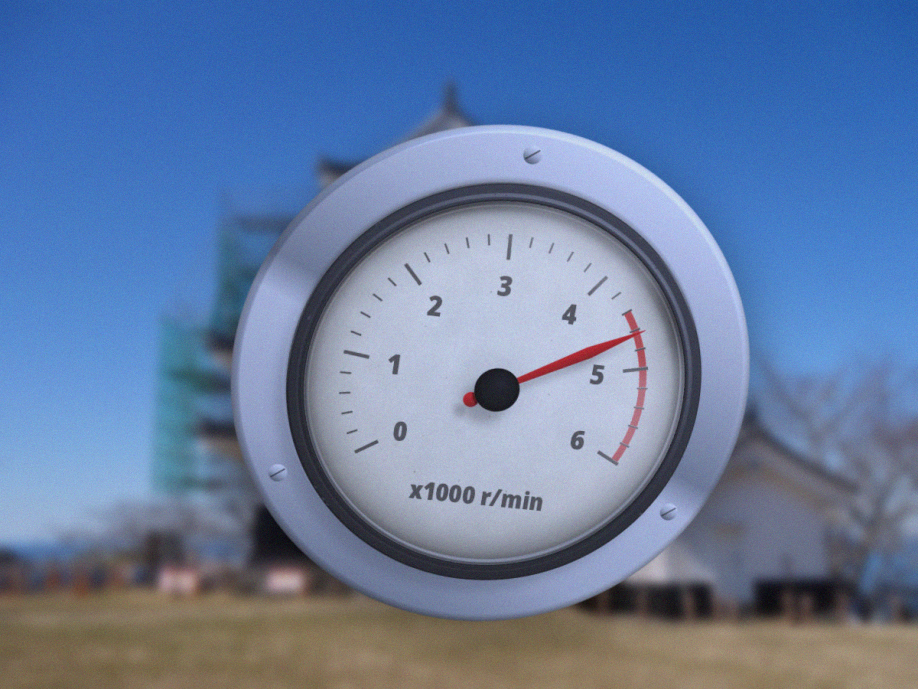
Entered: 4600,rpm
